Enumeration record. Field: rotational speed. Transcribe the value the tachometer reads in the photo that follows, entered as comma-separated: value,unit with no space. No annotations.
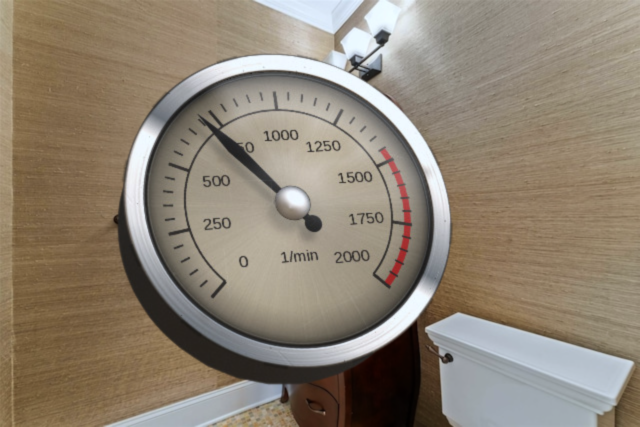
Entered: 700,rpm
